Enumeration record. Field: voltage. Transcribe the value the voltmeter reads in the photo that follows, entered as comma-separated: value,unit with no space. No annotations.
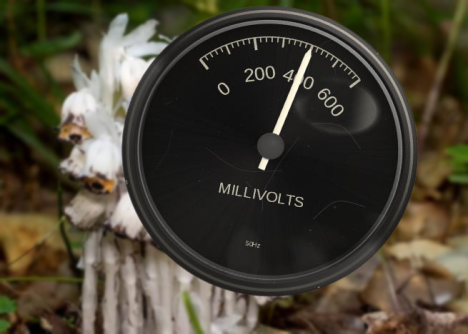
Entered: 400,mV
